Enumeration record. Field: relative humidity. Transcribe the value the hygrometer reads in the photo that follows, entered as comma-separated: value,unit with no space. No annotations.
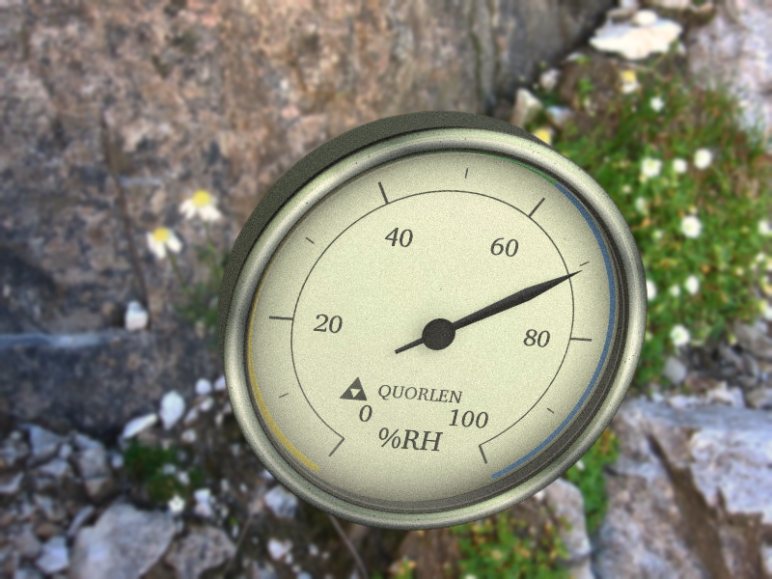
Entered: 70,%
